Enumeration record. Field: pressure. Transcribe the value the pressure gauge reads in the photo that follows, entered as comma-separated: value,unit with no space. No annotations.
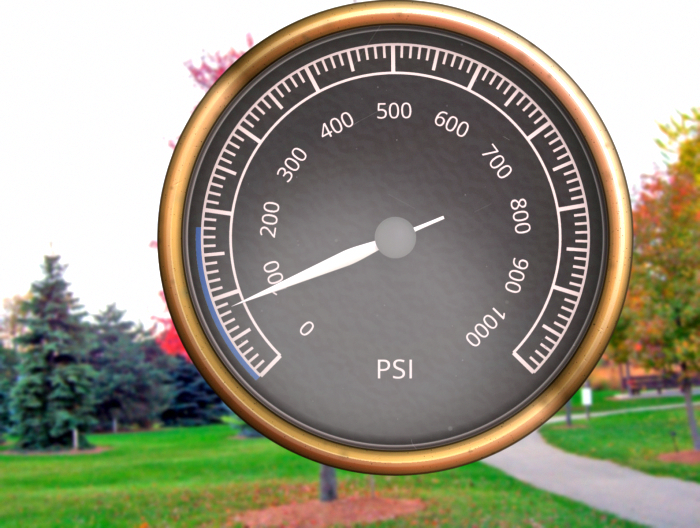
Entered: 85,psi
